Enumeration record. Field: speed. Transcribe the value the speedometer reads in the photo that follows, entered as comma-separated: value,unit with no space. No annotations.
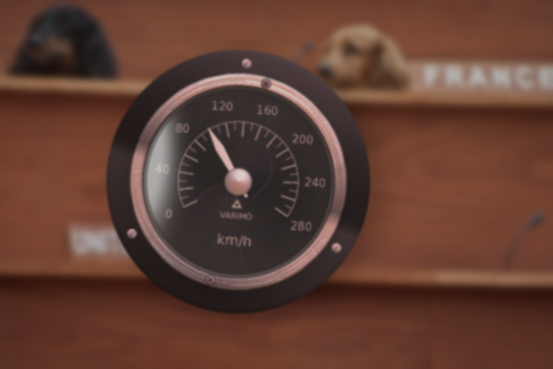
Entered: 100,km/h
